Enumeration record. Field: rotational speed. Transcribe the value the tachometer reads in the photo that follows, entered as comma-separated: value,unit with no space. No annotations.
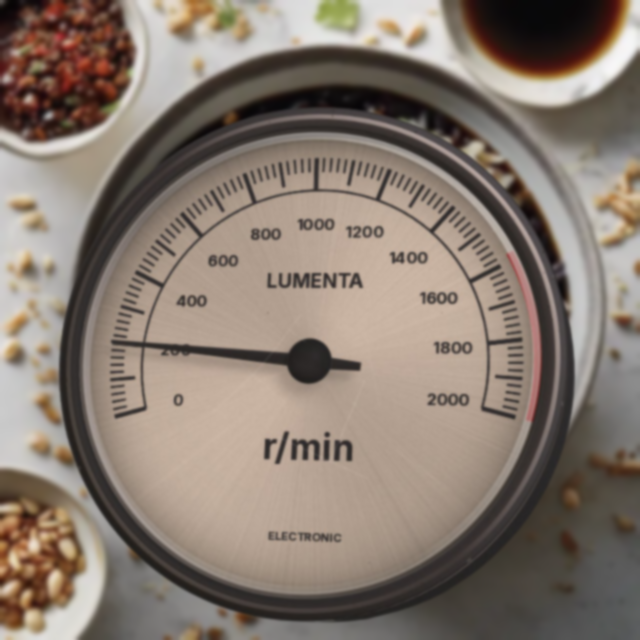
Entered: 200,rpm
